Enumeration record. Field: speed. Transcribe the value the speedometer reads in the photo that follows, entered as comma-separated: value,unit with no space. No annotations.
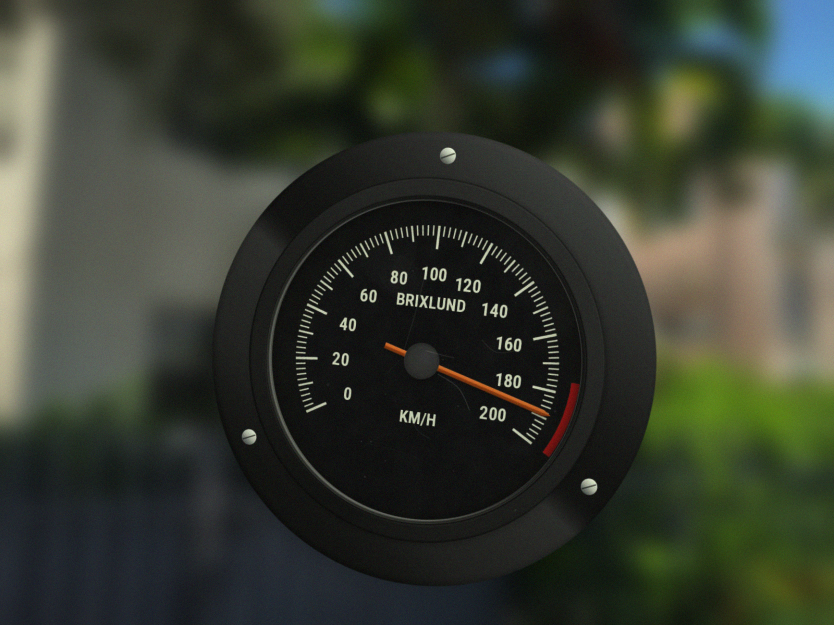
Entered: 188,km/h
